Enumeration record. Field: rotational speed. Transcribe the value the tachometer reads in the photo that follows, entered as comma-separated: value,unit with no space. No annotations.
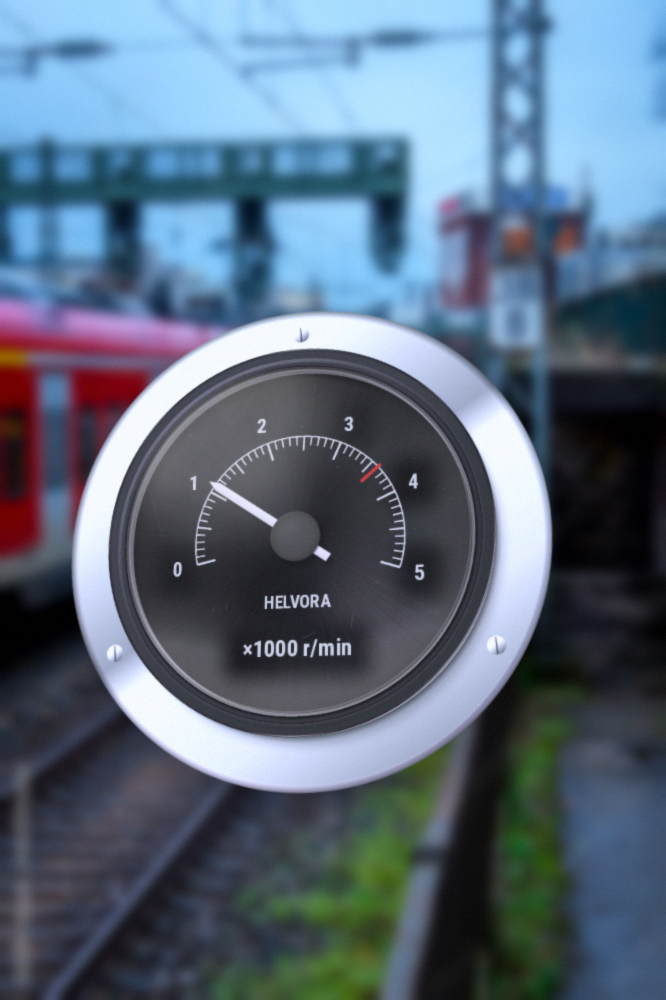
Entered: 1100,rpm
